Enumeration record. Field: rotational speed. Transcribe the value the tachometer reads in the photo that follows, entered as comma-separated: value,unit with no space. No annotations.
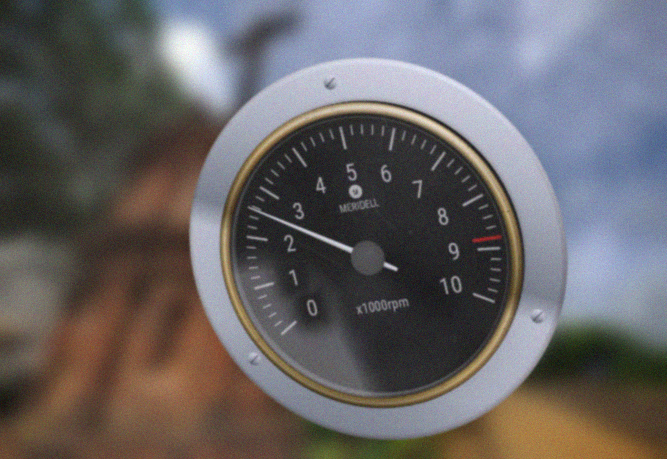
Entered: 2600,rpm
